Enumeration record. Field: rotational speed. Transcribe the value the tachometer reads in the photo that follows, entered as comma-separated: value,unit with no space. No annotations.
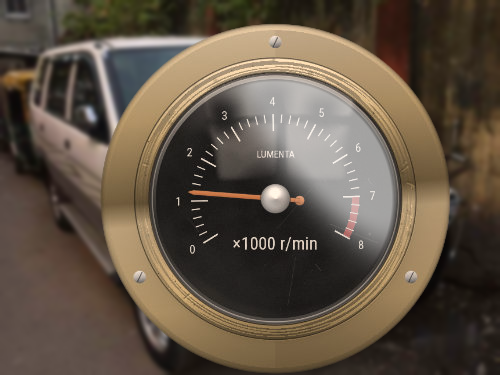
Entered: 1200,rpm
